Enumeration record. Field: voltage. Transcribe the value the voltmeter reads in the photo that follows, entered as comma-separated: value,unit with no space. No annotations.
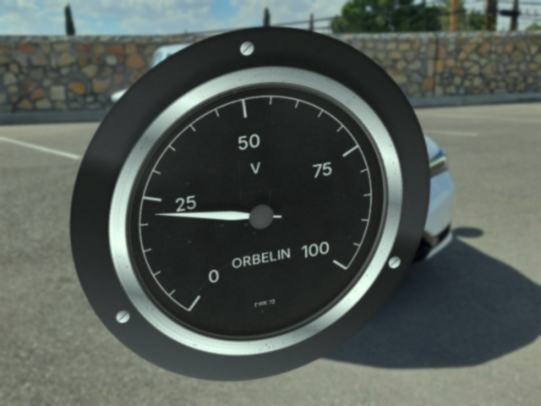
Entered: 22.5,V
